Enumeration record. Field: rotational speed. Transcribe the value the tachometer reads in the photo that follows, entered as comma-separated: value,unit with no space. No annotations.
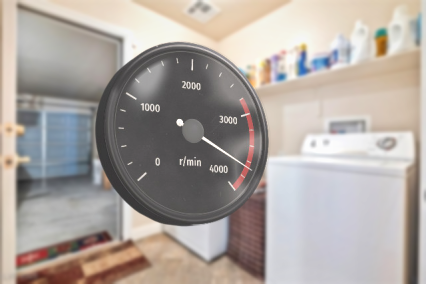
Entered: 3700,rpm
